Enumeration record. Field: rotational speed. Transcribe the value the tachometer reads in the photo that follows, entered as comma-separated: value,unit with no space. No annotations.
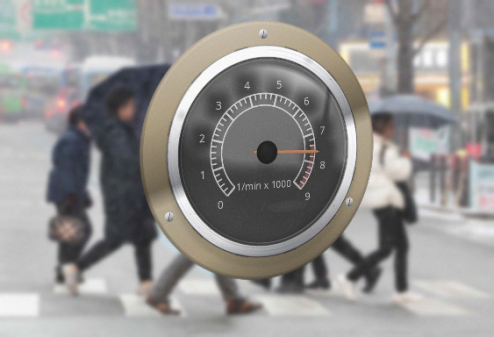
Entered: 7600,rpm
